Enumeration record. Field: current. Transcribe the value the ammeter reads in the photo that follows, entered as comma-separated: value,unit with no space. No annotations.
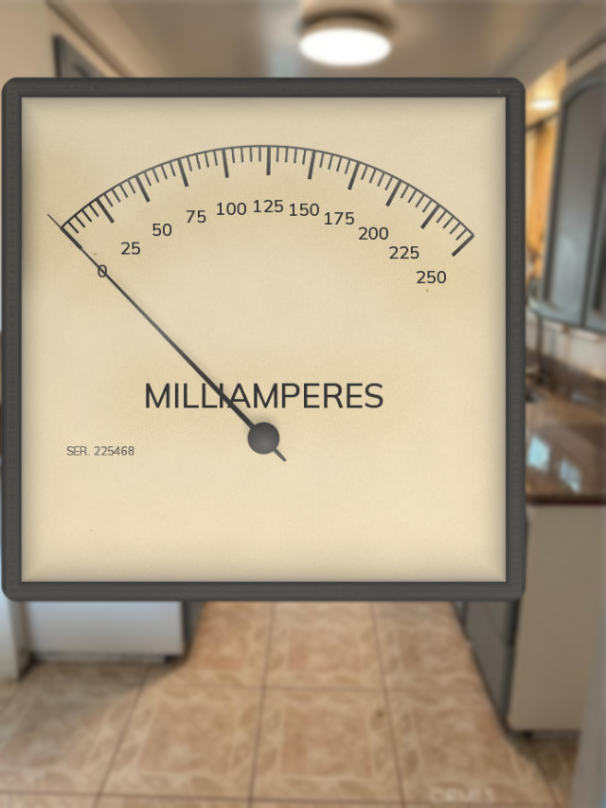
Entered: 0,mA
